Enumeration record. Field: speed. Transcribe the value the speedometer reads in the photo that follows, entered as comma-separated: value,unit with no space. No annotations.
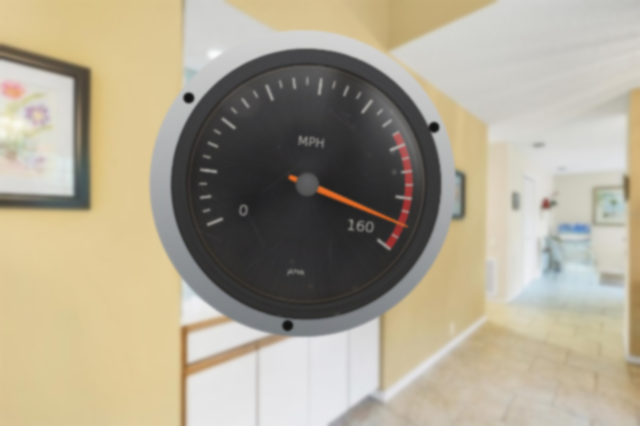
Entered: 150,mph
